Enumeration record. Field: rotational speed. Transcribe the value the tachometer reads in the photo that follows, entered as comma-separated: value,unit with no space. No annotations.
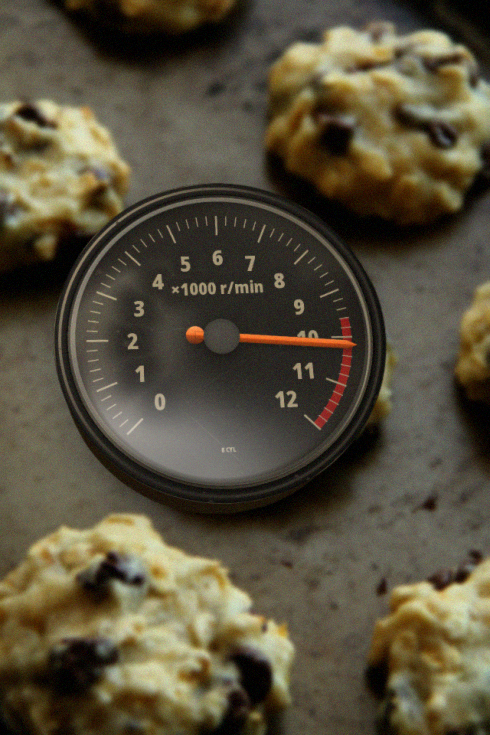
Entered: 10200,rpm
